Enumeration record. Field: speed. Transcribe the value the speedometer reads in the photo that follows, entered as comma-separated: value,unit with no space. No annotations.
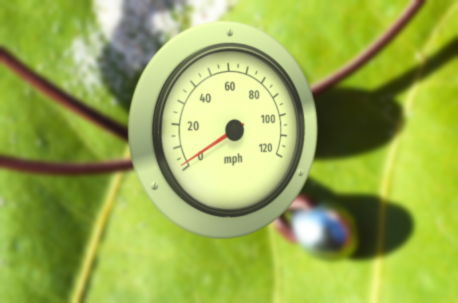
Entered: 2.5,mph
